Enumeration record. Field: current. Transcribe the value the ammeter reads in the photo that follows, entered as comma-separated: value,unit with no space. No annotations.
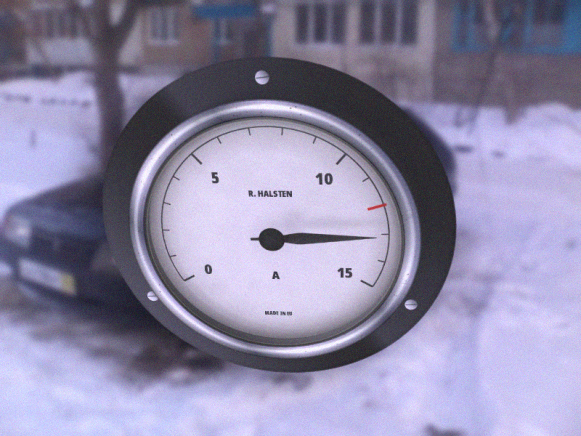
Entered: 13,A
